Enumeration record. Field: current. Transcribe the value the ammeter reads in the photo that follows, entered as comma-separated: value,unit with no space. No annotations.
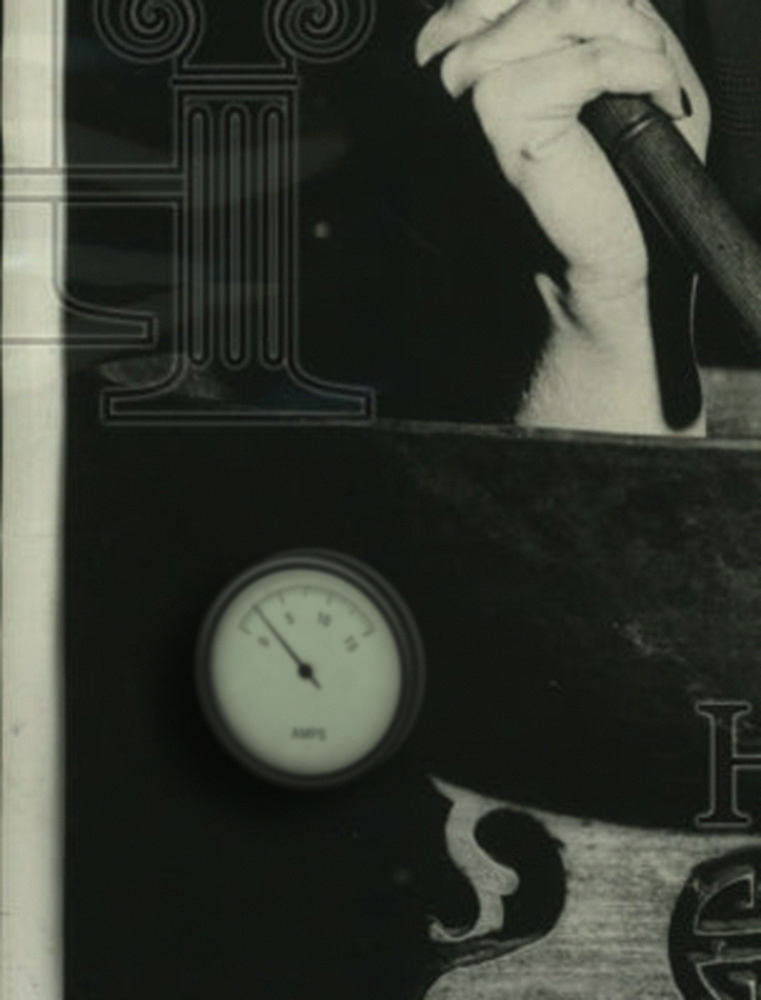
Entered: 2.5,A
